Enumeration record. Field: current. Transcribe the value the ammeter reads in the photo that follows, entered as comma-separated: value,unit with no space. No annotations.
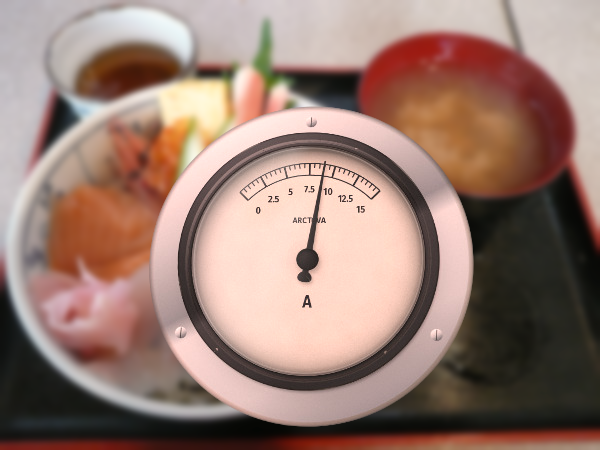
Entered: 9,A
